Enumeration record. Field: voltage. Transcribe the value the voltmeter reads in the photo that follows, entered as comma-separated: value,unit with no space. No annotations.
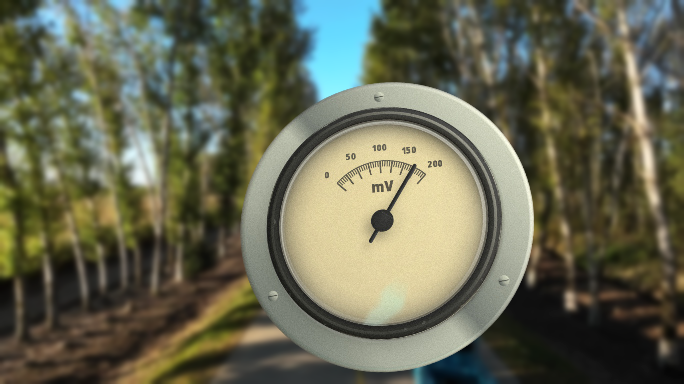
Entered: 175,mV
